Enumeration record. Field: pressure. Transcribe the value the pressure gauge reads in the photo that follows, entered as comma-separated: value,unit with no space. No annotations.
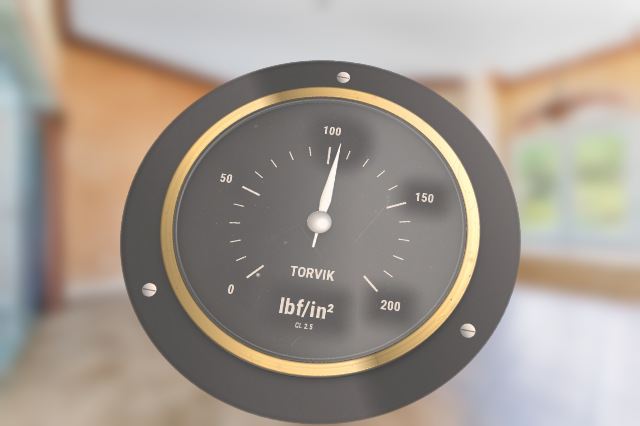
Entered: 105,psi
